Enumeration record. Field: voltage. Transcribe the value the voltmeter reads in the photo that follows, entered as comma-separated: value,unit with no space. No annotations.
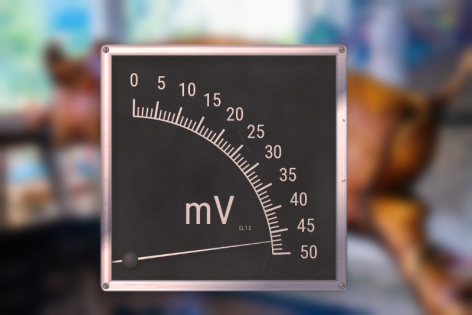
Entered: 47,mV
